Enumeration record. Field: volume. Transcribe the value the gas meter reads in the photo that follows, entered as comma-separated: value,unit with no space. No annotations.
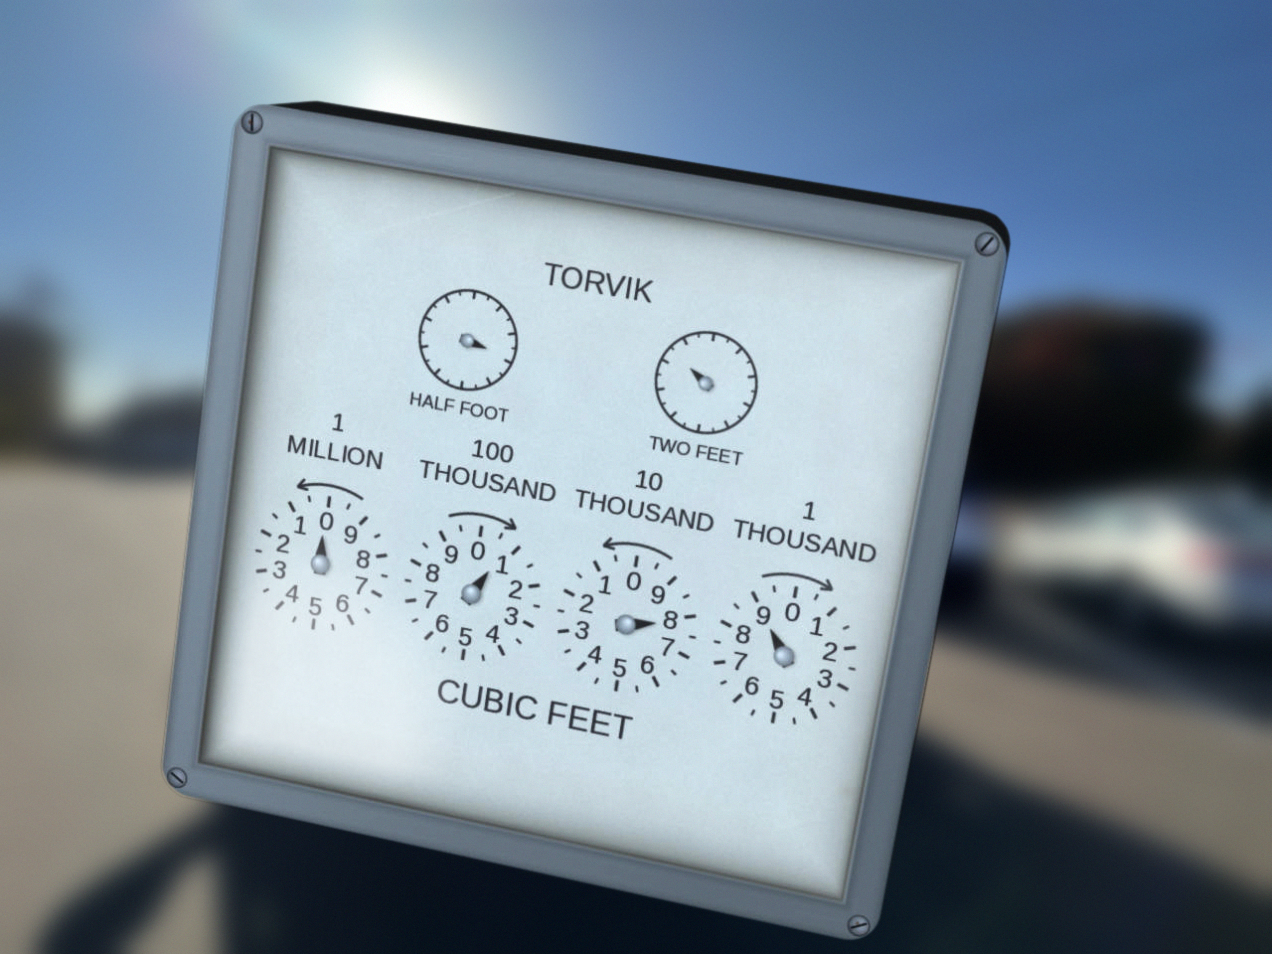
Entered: 7900,ft³
